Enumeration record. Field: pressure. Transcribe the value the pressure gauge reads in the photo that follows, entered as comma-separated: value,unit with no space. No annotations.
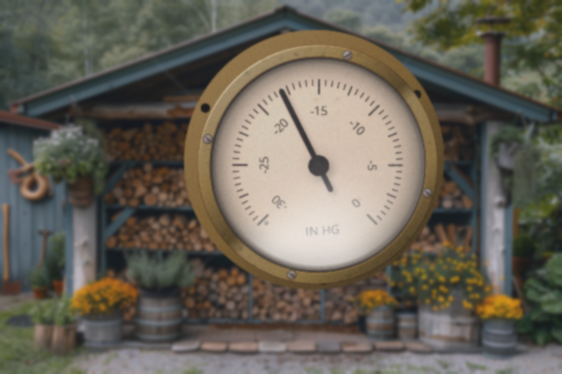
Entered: -18,inHg
